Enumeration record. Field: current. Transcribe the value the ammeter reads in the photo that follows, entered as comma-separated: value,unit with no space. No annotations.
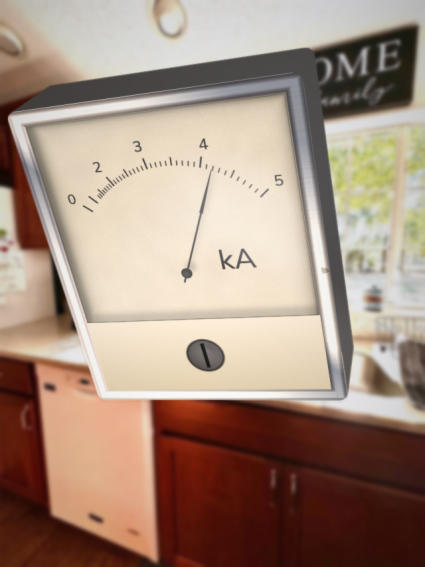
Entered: 4.2,kA
